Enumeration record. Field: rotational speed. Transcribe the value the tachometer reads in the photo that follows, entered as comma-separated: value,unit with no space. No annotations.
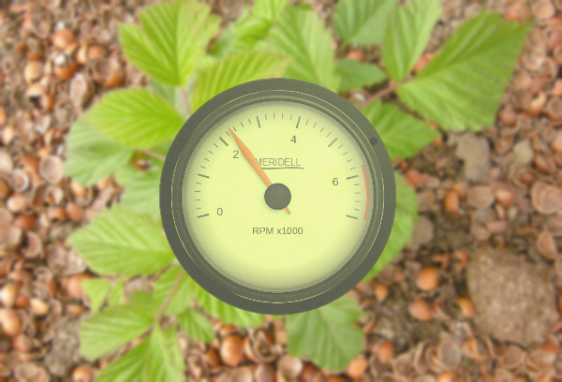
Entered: 2300,rpm
